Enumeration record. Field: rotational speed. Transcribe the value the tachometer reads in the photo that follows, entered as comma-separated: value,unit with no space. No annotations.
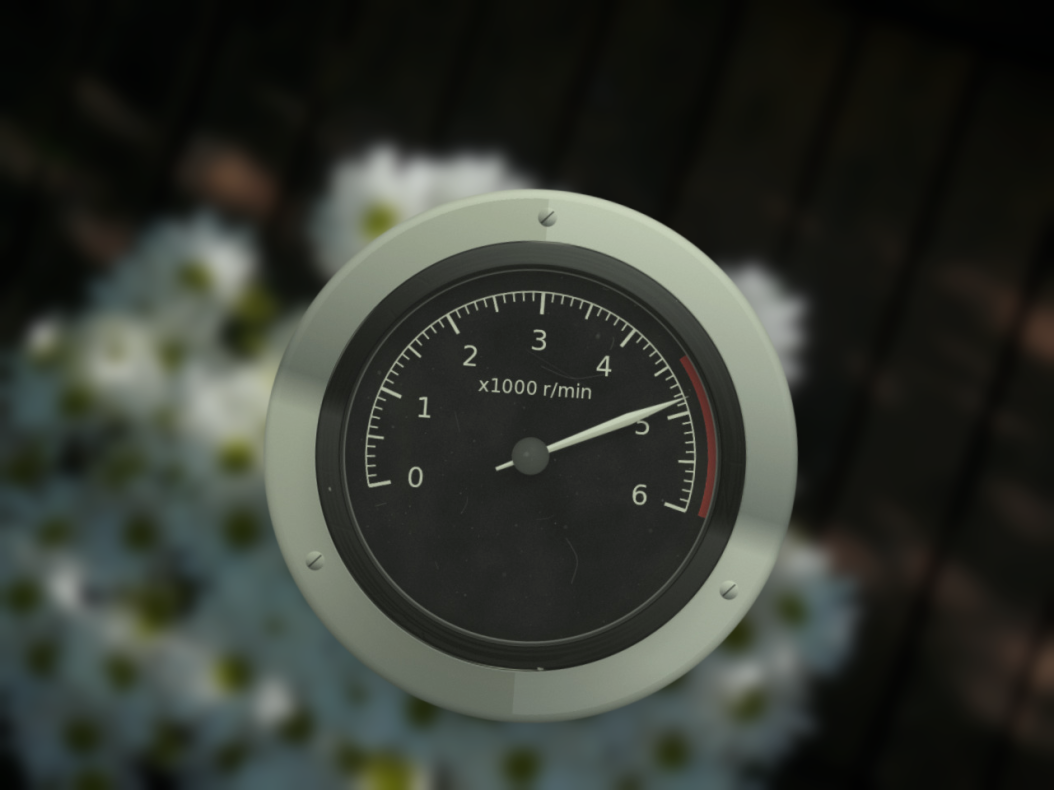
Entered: 4850,rpm
